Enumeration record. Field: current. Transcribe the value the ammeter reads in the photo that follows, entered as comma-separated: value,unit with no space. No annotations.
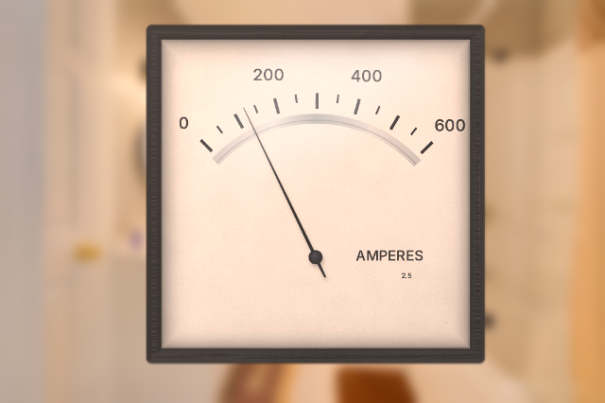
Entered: 125,A
